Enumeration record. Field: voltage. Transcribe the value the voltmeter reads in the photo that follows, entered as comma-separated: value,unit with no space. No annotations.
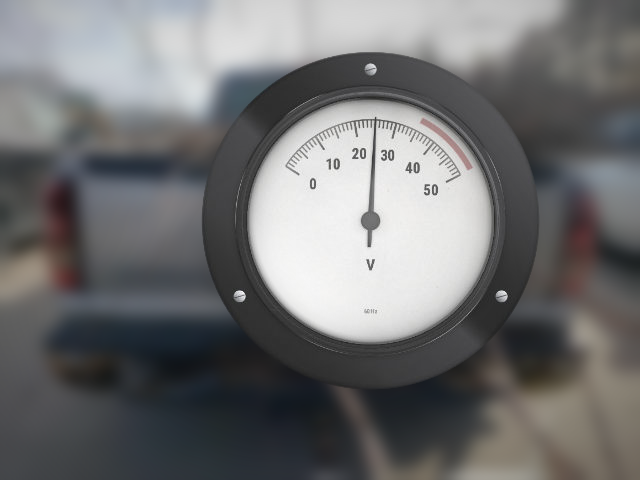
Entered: 25,V
